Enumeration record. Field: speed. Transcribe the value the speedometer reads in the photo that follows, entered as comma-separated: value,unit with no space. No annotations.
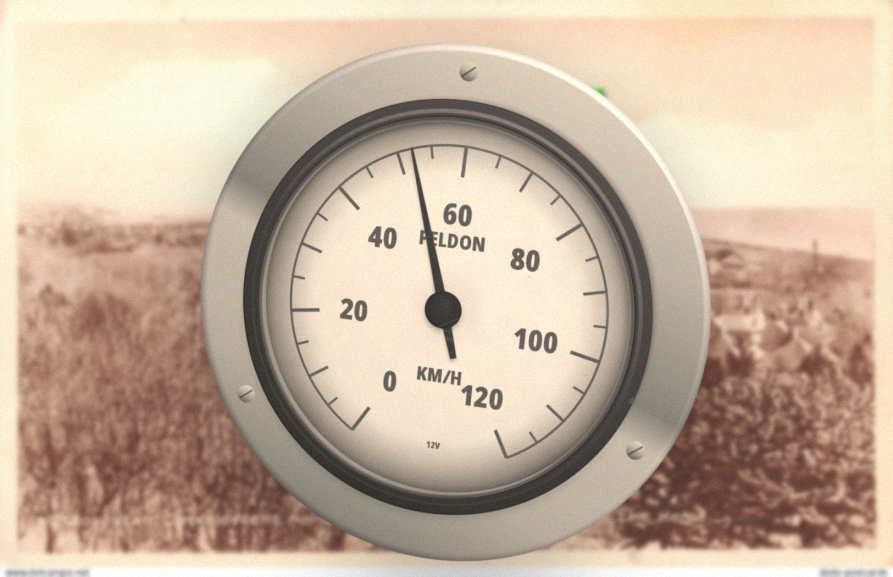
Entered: 52.5,km/h
